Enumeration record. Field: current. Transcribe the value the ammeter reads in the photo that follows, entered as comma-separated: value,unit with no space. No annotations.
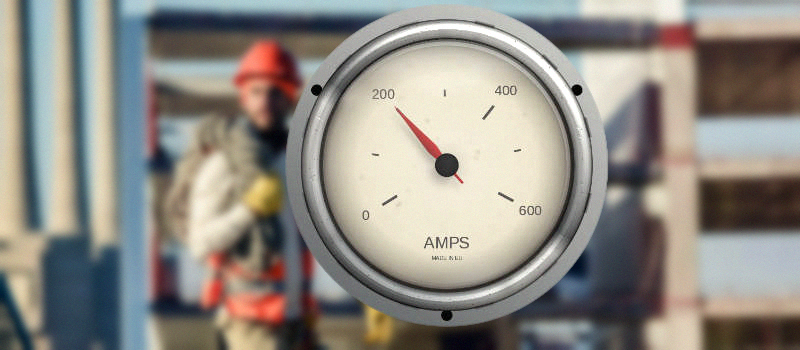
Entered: 200,A
